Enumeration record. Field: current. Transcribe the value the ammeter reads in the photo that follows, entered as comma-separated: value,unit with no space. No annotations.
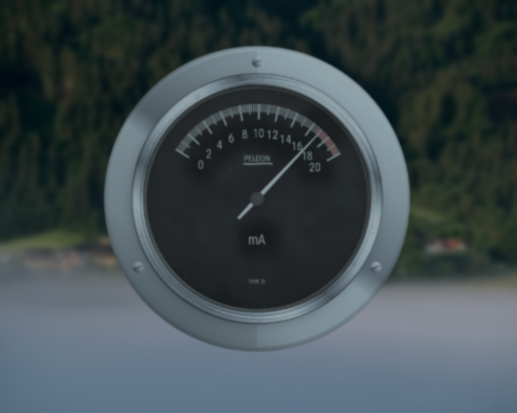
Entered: 17,mA
